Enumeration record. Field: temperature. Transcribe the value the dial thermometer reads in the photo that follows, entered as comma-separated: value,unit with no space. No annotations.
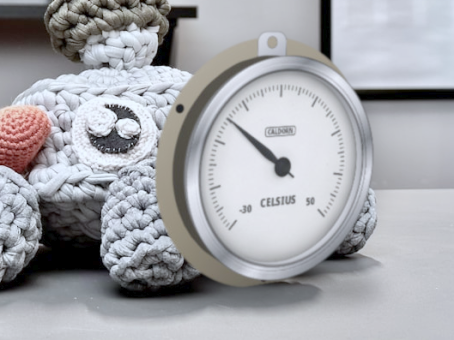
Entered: -5,°C
